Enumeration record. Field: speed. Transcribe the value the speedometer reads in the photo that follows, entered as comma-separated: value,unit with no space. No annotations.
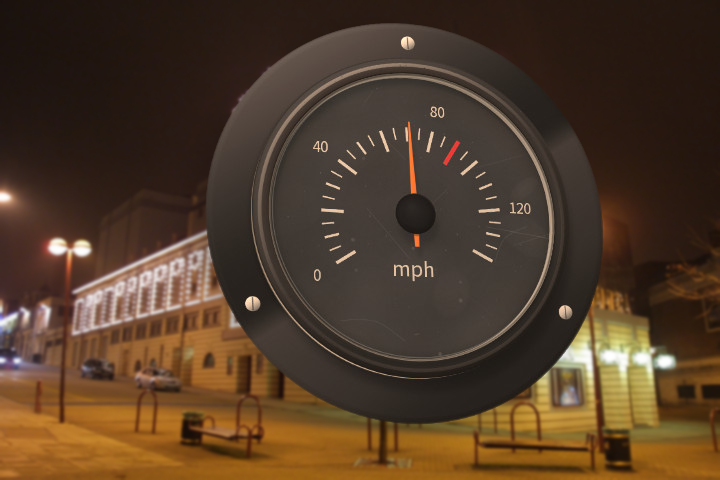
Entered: 70,mph
